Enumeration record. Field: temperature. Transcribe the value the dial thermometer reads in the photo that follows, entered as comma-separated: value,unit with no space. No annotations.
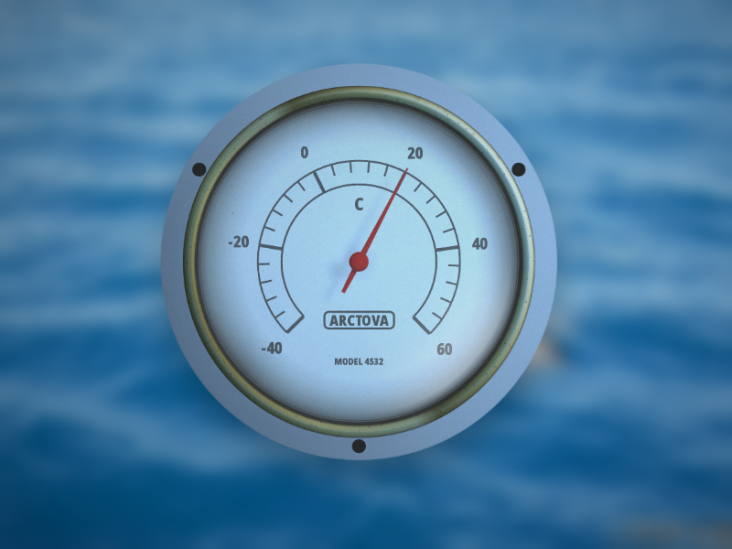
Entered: 20,°C
